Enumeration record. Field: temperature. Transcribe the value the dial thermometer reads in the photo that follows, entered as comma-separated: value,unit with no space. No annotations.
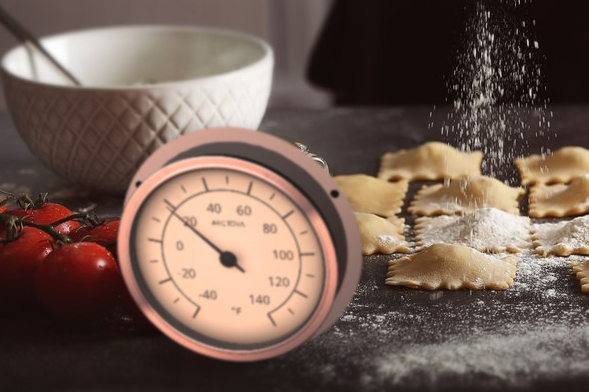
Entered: 20,°F
